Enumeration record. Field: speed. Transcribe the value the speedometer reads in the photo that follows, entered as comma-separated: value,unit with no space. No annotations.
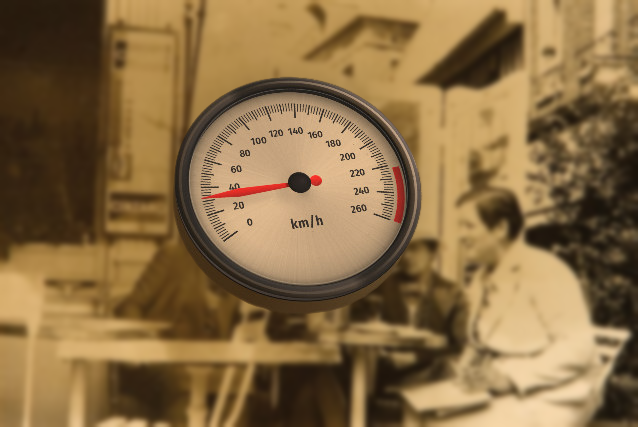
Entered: 30,km/h
